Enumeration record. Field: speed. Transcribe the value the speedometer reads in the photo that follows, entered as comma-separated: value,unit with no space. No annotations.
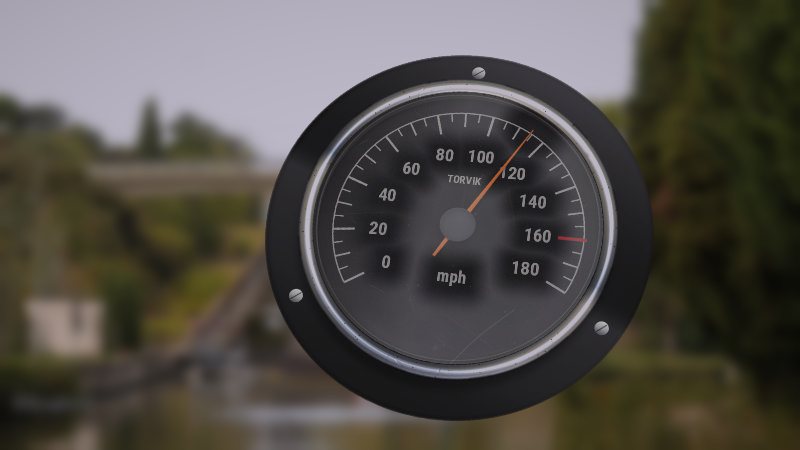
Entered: 115,mph
